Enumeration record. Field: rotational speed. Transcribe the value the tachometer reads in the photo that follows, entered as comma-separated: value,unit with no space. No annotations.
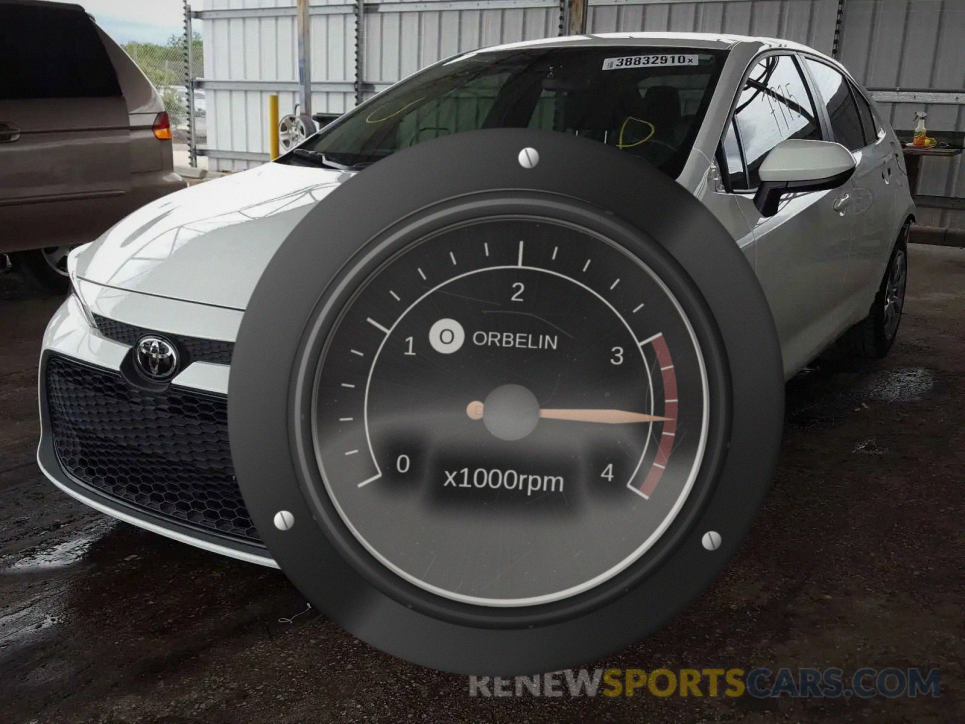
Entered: 3500,rpm
